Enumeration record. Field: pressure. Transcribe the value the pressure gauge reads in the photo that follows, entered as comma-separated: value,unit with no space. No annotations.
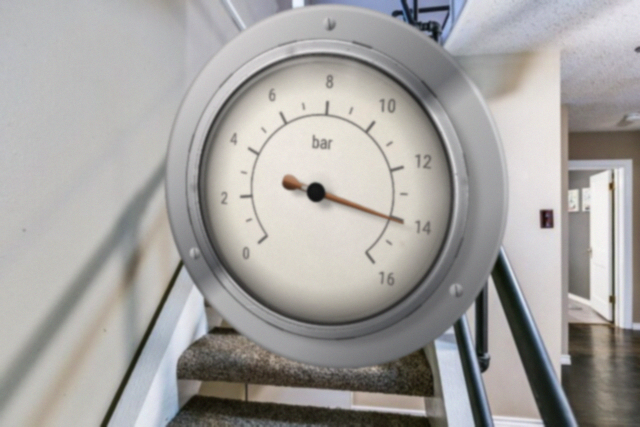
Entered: 14,bar
